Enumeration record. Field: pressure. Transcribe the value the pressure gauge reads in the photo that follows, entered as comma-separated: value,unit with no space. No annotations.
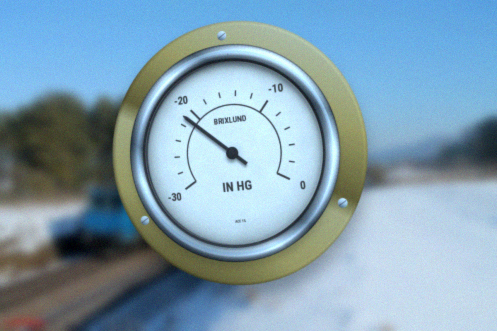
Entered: -21,inHg
